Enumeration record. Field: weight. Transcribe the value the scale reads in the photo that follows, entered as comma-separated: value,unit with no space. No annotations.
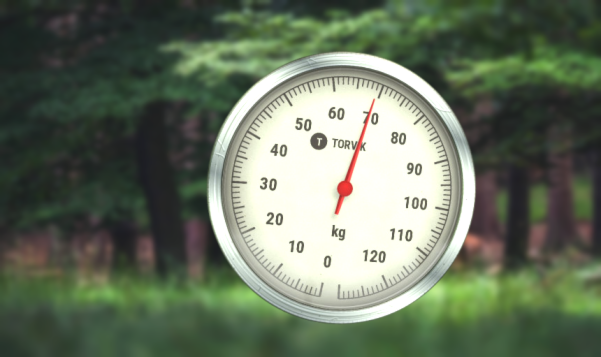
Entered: 69,kg
